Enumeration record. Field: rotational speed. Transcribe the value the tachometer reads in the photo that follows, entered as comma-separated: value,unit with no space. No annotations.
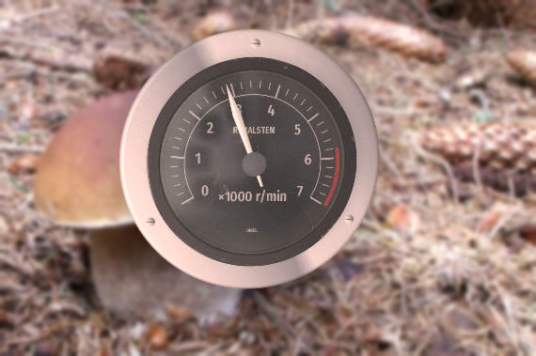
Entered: 2900,rpm
